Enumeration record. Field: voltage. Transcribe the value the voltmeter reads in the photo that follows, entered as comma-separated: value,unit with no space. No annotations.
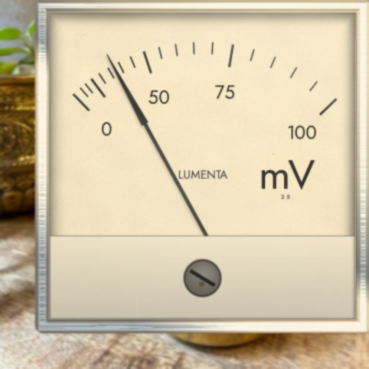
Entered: 37.5,mV
